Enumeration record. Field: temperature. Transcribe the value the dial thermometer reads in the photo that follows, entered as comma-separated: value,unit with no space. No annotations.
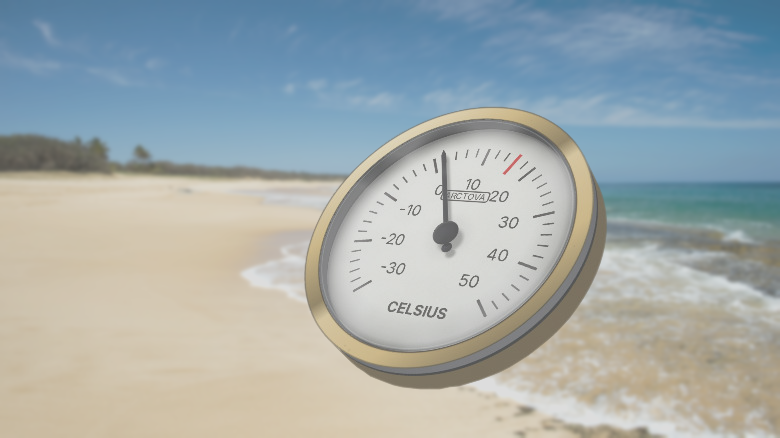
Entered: 2,°C
